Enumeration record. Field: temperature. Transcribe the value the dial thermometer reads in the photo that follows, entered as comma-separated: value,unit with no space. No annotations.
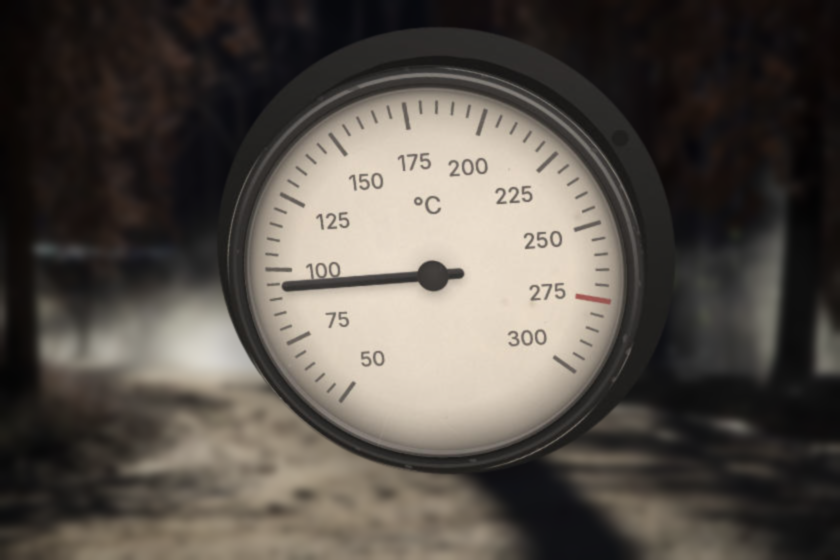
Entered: 95,°C
